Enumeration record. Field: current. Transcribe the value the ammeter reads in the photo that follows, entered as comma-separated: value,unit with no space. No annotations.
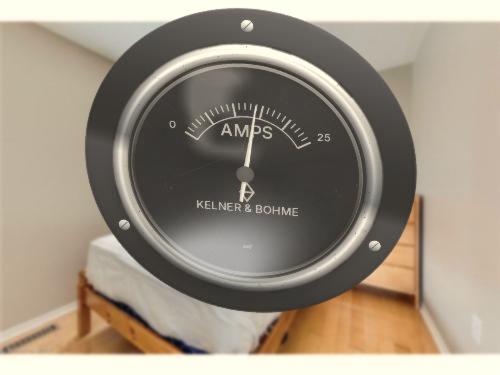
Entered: 14,A
